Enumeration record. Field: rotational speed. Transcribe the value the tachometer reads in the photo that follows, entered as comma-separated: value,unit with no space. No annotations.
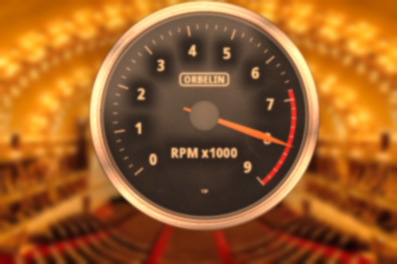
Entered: 8000,rpm
